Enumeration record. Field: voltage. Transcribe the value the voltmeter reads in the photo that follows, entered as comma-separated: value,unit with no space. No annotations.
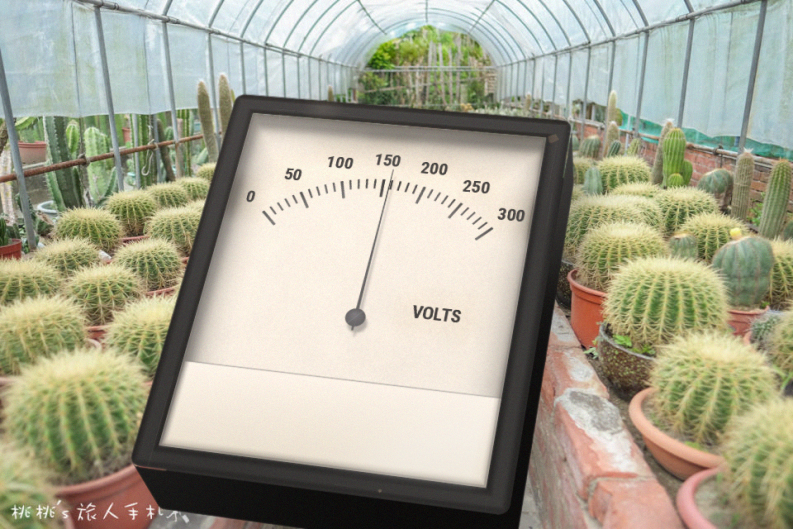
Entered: 160,V
